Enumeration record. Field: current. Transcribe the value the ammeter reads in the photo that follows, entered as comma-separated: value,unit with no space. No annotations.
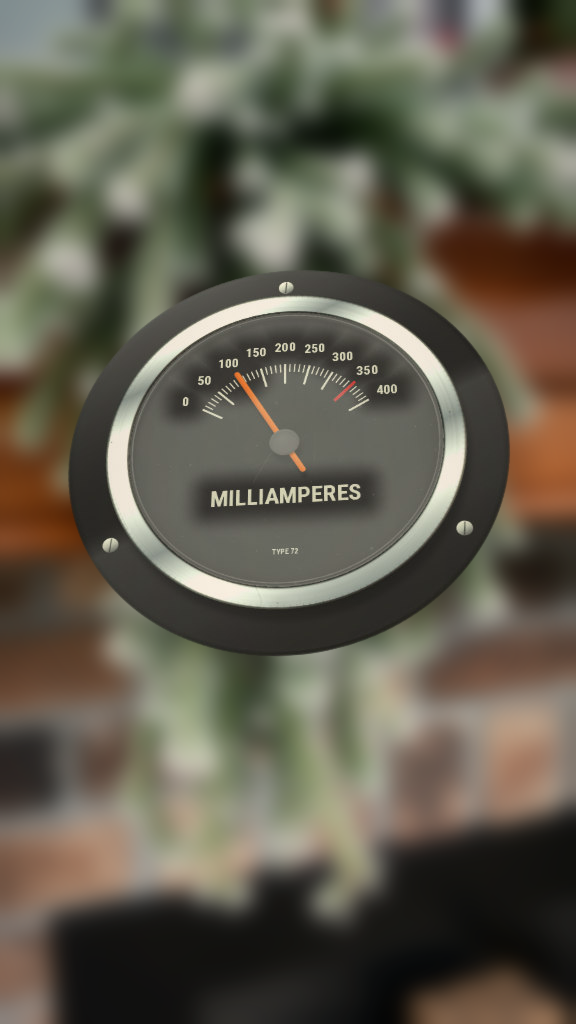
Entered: 100,mA
